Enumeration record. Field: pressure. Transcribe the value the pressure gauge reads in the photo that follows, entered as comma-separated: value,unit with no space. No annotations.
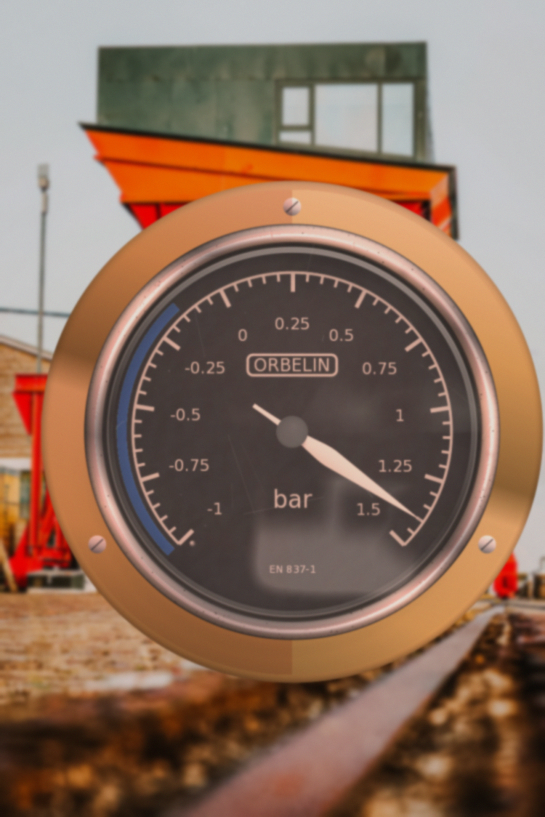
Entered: 1.4,bar
